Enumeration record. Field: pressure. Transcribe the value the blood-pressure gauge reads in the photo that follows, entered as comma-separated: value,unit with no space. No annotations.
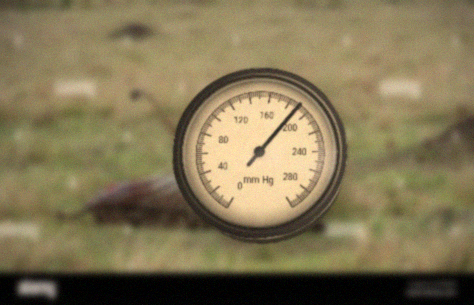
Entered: 190,mmHg
